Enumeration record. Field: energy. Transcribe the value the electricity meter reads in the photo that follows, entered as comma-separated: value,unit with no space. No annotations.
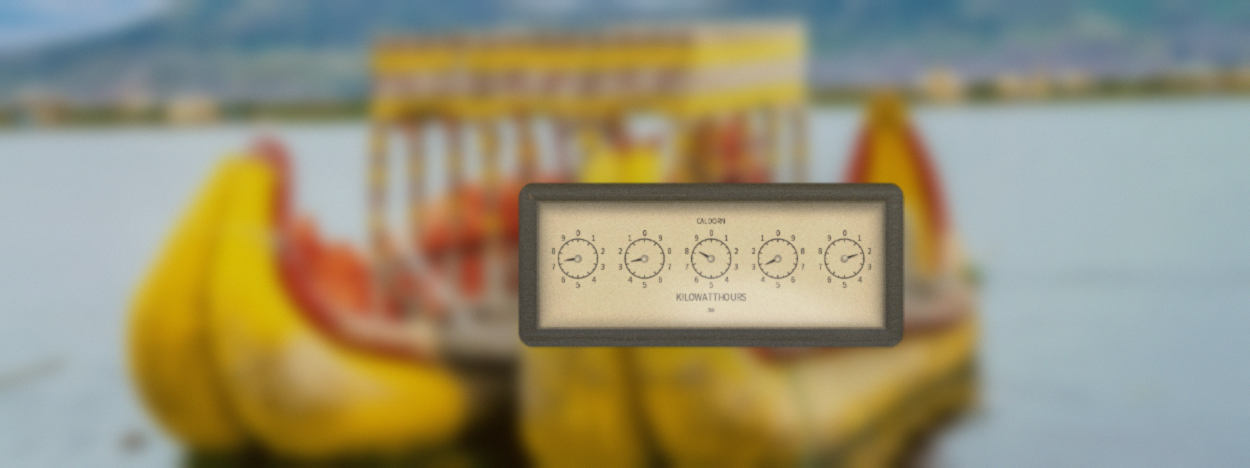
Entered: 72832,kWh
